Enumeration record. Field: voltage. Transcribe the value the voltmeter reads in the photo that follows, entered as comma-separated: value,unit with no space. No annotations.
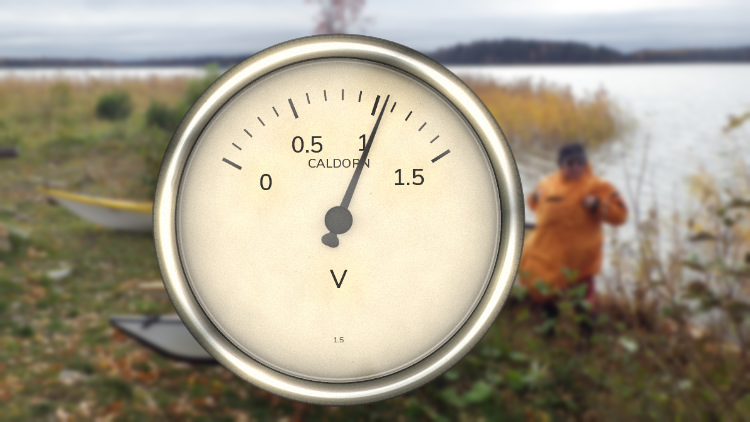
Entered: 1.05,V
